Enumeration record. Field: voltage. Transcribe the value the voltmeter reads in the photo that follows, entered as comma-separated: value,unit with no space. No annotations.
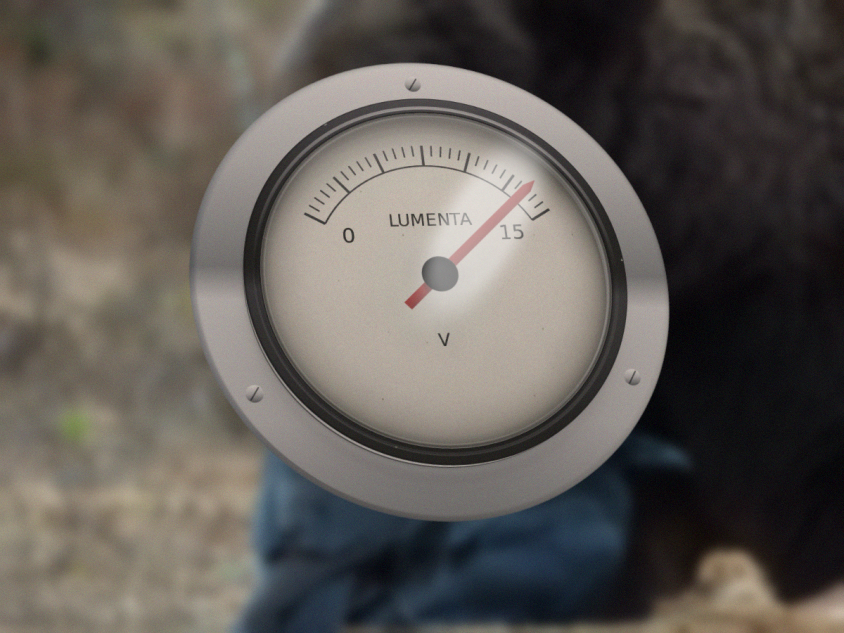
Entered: 13.5,V
